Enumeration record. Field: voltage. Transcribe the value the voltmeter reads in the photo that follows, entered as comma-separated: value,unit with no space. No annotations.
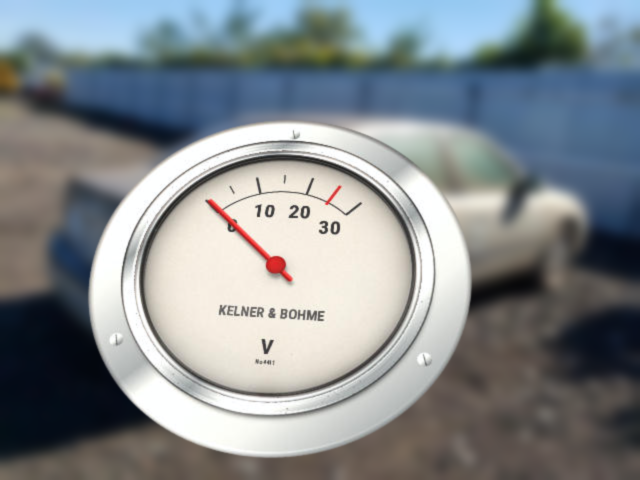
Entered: 0,V
